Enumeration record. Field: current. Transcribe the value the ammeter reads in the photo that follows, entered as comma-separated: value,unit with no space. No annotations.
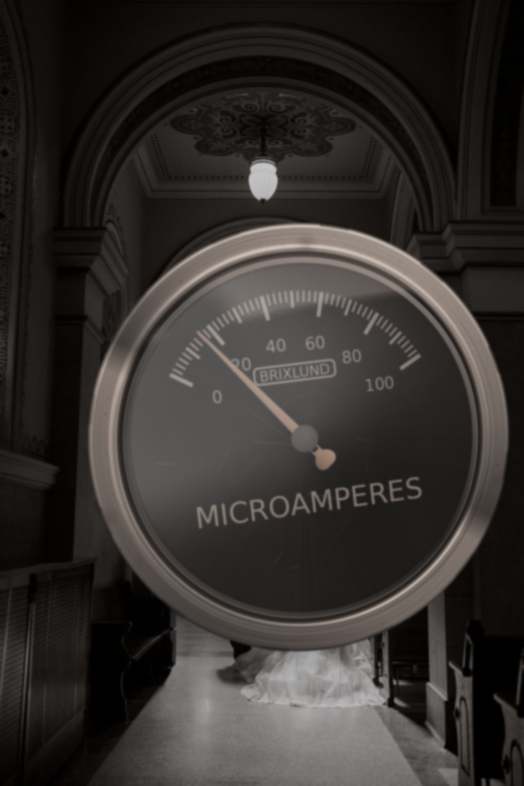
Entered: 16,µA
